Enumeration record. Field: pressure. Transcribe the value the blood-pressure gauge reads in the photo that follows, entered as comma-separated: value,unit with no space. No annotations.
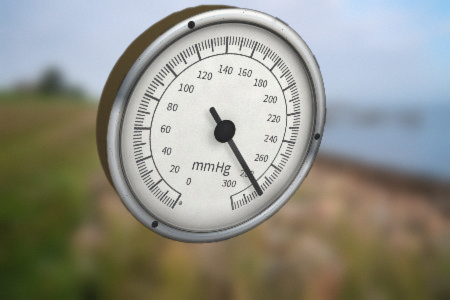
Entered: 280,mmHg
